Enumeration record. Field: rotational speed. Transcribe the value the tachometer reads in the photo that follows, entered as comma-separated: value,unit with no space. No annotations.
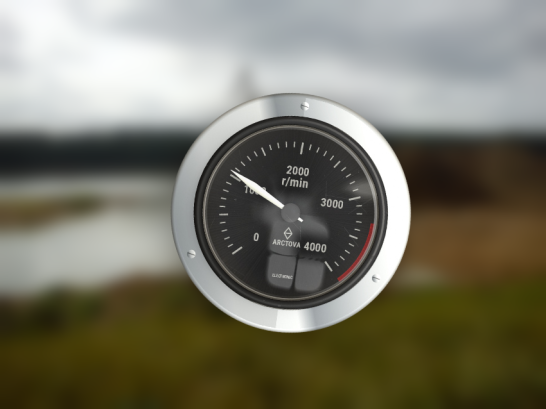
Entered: 1050,rpm
